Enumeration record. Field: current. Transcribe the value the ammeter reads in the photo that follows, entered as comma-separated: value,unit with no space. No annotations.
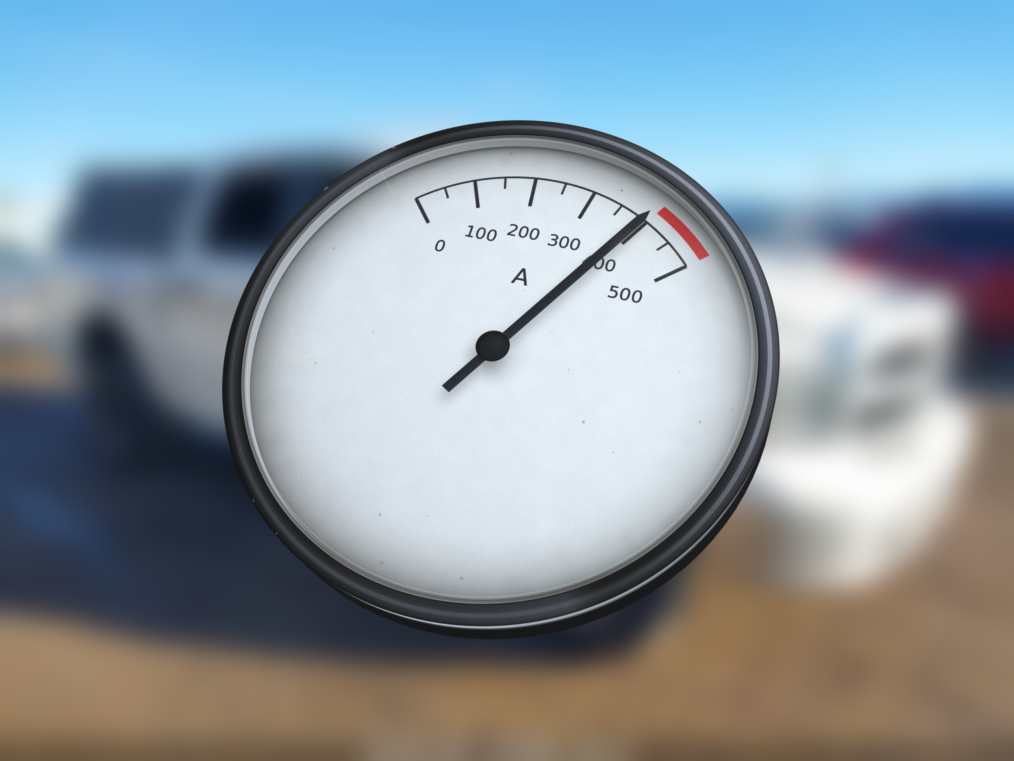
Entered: 400,A
